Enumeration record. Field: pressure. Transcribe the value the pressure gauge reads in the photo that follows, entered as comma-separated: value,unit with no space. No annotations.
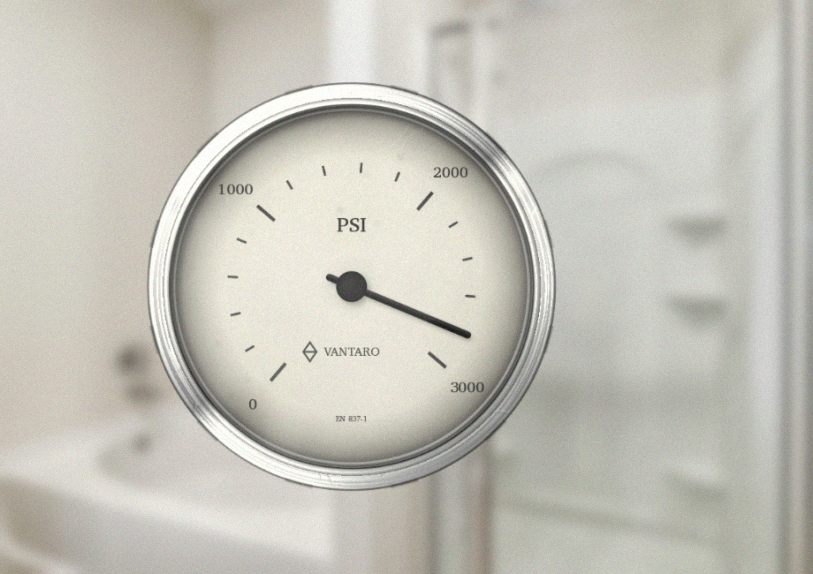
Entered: 2800,psi
